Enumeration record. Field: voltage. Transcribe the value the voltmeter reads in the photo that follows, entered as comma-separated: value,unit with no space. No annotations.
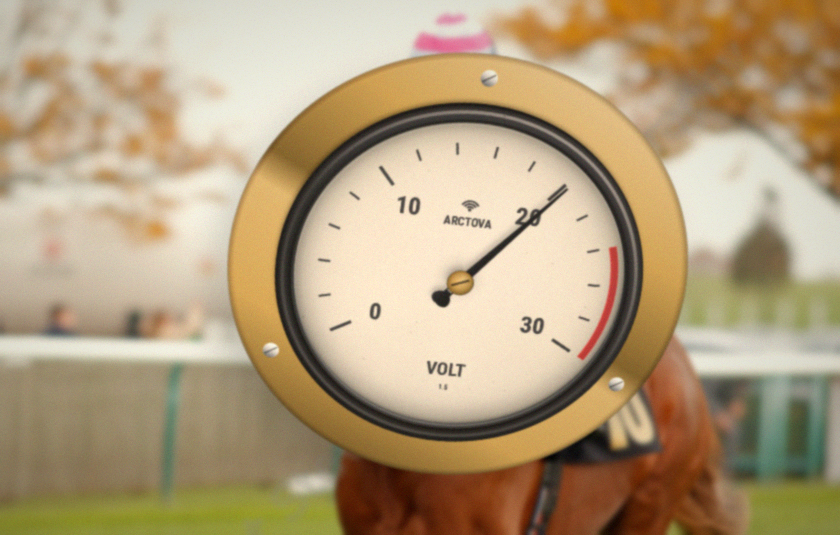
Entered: 20,V
